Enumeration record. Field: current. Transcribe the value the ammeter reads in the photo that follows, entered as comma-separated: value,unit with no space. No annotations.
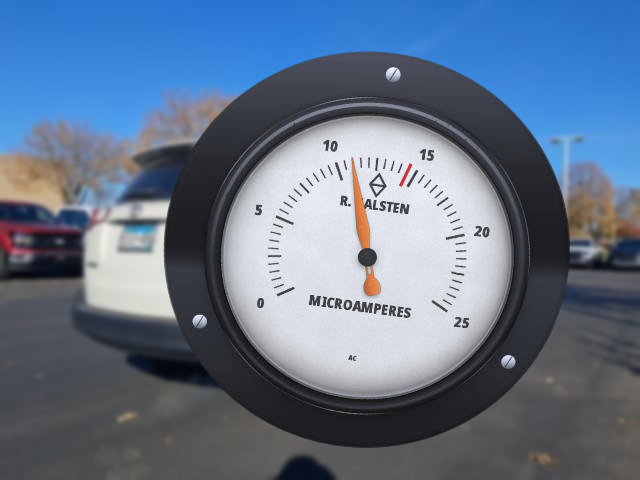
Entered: 11,µA
